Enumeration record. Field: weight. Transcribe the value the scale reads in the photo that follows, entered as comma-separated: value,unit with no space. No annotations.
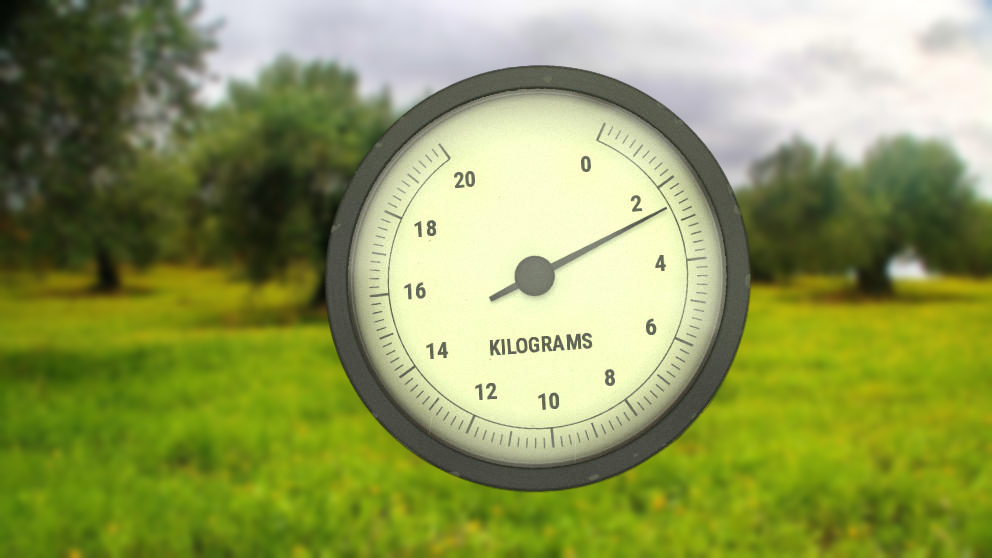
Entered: 2.6,kg
